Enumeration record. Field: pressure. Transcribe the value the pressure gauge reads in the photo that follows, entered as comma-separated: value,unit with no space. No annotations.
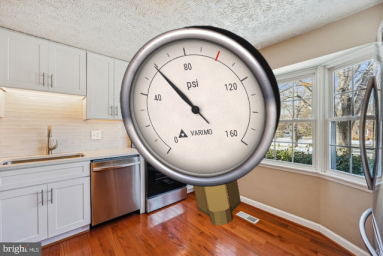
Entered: 60,psi
